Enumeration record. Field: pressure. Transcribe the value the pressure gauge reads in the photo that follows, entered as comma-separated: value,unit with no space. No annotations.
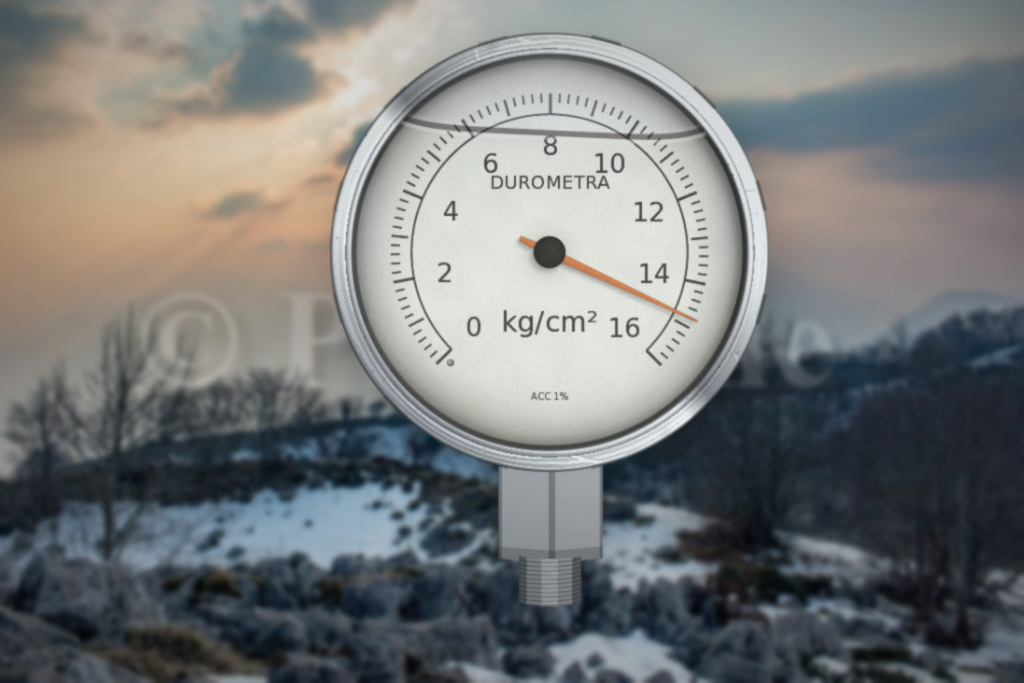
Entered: 14.8,kg/cm²
